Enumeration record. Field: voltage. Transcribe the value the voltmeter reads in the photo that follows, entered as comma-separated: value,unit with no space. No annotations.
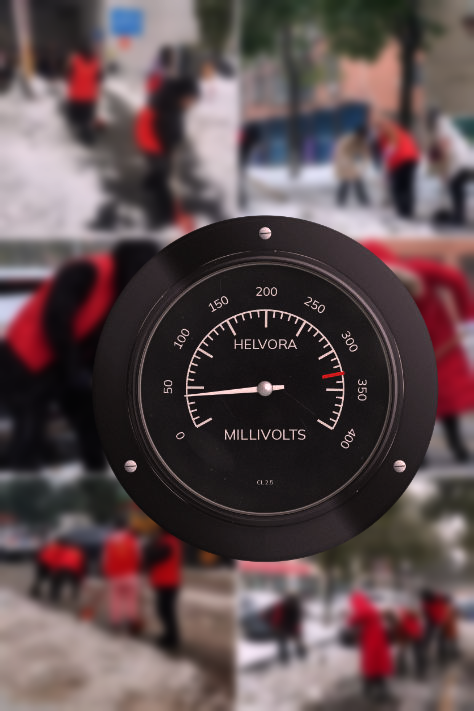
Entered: 40,mV
